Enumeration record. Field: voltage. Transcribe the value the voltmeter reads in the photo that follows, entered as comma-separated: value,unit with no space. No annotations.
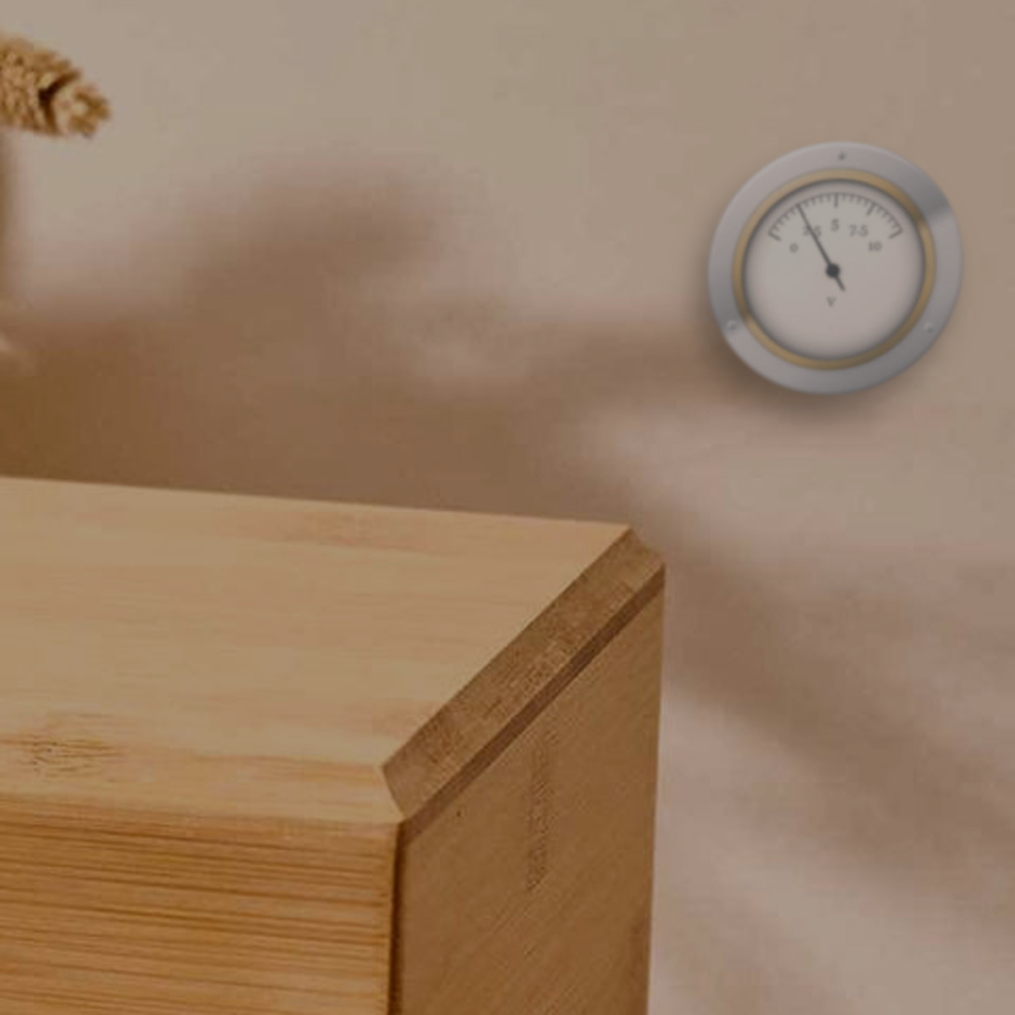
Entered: 2.5,V
